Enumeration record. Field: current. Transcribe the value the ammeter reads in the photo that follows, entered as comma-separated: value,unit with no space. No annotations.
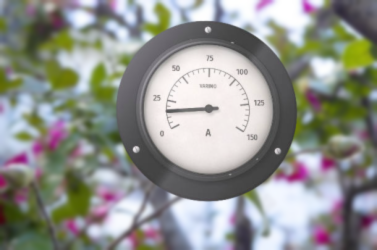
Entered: 15,A
